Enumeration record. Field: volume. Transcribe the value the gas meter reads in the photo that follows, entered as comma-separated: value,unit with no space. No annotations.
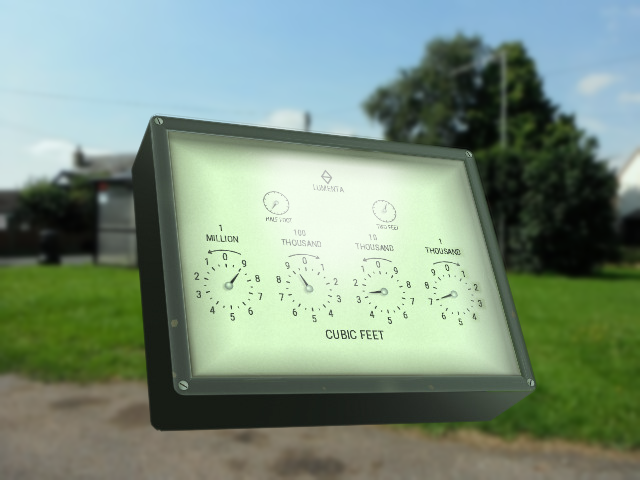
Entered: 892700,ft³
